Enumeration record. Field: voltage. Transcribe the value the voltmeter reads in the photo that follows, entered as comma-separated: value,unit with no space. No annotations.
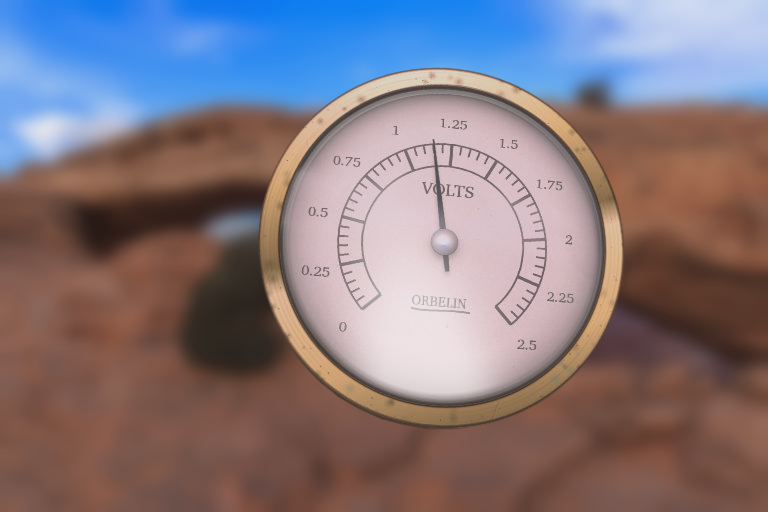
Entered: 1.15,V
